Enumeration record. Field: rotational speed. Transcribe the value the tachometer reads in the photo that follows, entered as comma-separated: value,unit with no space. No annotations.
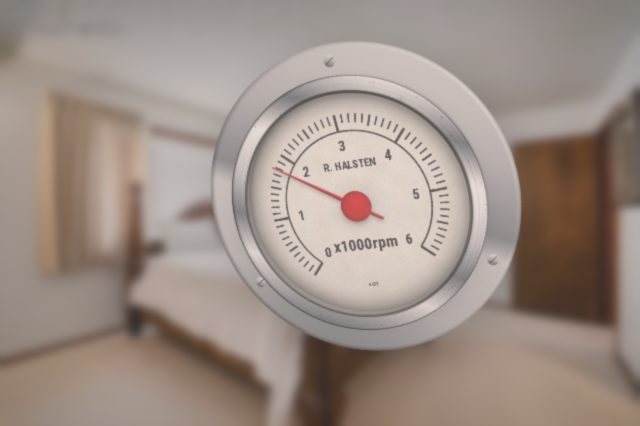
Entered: 1800,rpm
